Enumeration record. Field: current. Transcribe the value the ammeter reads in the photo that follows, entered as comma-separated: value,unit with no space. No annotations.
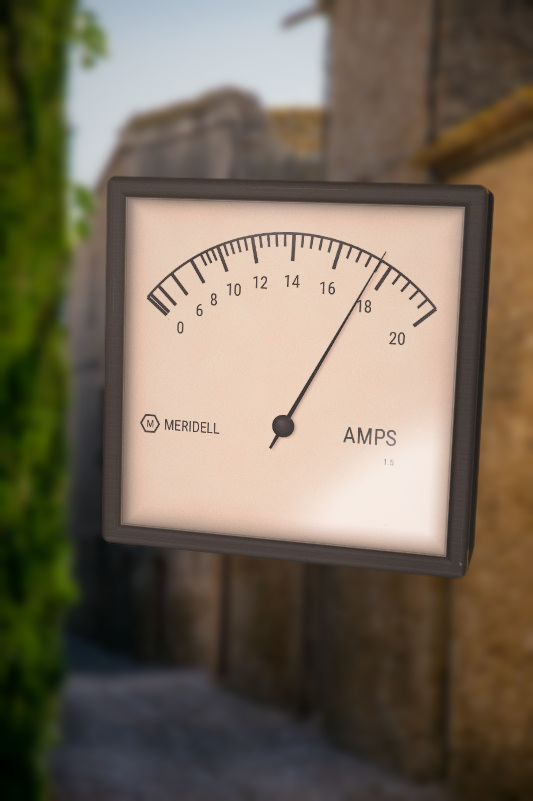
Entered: 17.6,A
